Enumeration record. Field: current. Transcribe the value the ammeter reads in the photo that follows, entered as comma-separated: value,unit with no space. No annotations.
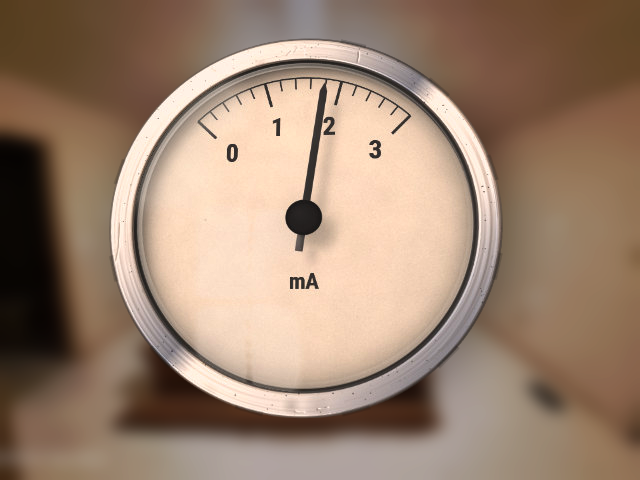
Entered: 1.8,mA
